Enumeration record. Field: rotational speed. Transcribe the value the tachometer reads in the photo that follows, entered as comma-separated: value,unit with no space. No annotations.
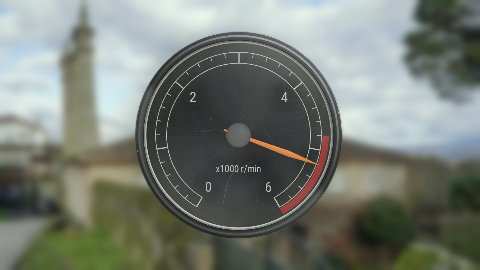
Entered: 5200,rpm
